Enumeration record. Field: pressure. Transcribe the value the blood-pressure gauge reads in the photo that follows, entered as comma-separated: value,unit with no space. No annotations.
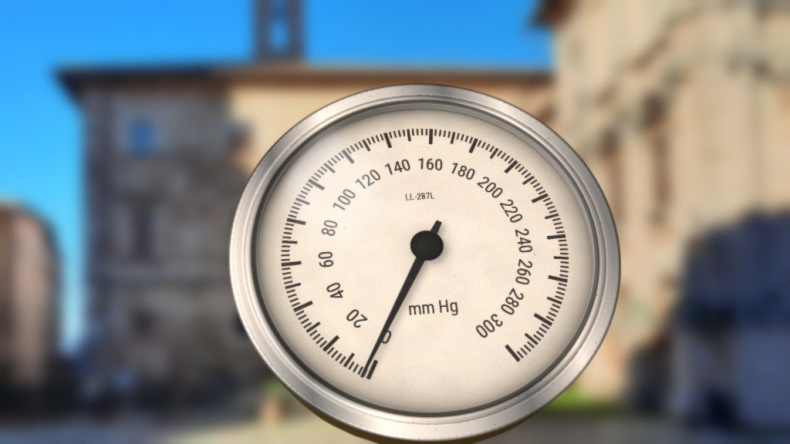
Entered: 2,mmHg
